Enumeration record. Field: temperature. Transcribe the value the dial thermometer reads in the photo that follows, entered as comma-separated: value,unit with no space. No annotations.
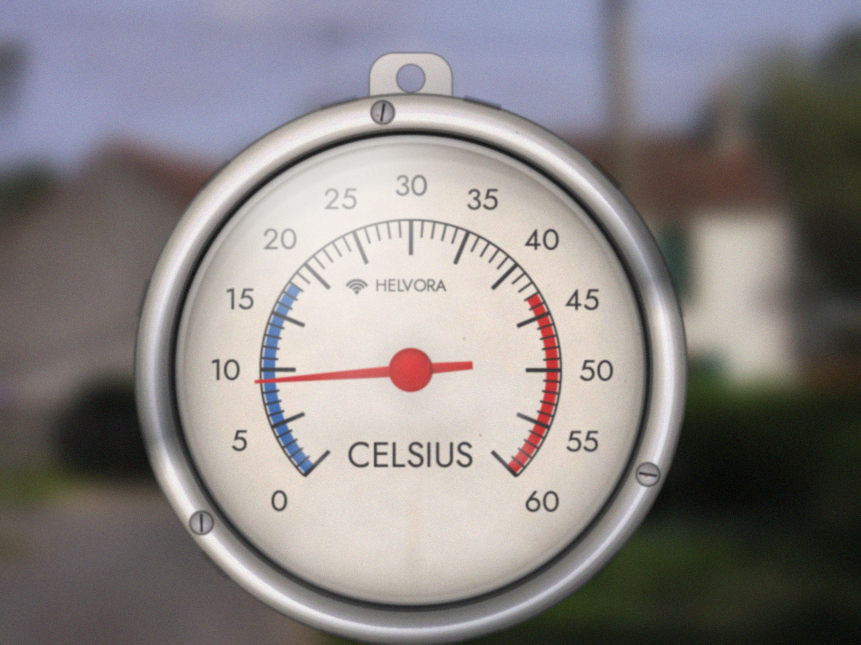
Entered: 9,°C
